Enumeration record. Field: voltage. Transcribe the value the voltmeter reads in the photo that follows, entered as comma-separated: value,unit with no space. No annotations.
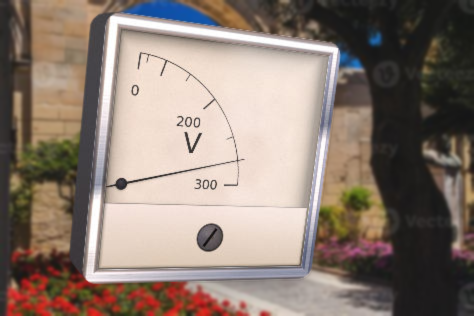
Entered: 275,V
